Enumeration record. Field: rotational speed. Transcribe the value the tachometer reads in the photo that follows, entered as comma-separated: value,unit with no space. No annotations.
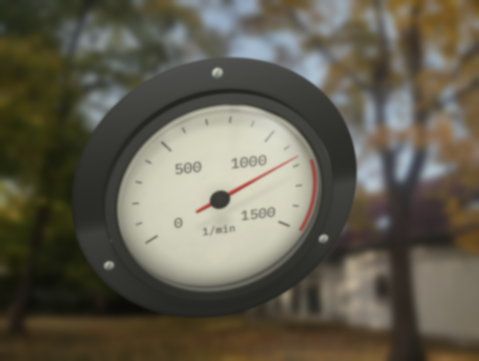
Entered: 1150,rpm
